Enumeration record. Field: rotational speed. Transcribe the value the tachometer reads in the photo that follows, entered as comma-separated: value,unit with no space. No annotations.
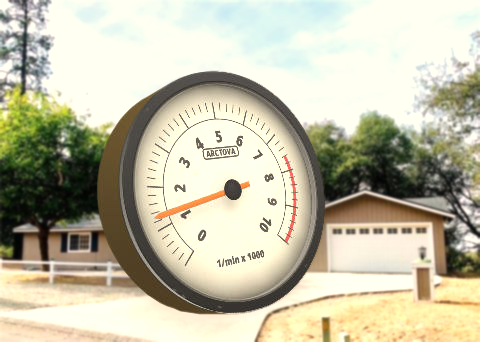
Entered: 1300,rpm
